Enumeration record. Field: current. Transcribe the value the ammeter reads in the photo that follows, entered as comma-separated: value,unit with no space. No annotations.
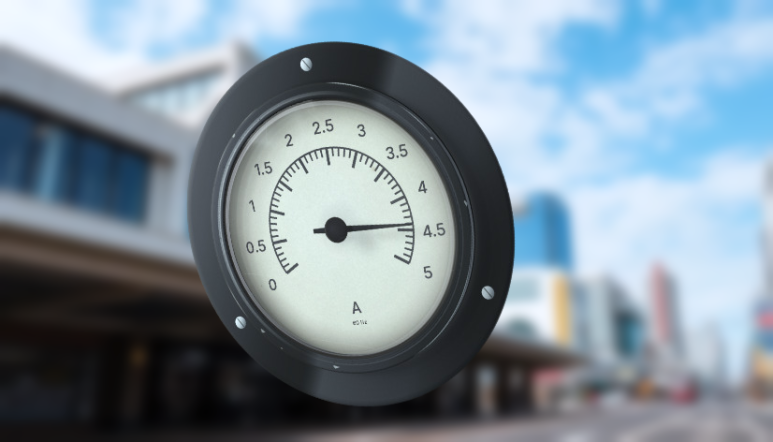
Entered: 4.4,A
